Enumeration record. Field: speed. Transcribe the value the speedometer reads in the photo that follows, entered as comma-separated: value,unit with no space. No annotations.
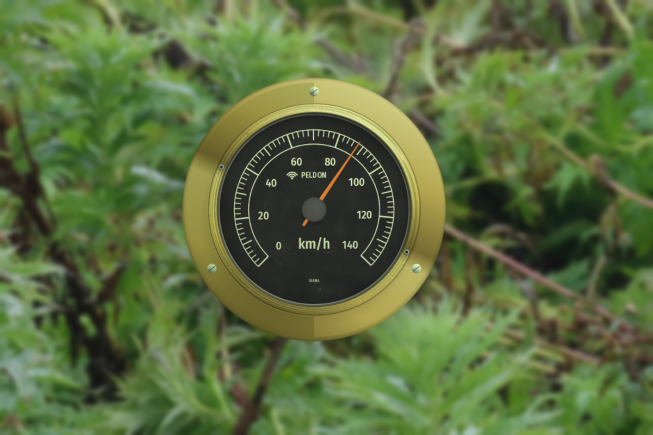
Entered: 88,km/h
